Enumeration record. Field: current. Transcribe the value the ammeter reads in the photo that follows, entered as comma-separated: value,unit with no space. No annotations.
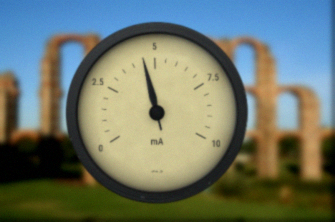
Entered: 4.5,mA
